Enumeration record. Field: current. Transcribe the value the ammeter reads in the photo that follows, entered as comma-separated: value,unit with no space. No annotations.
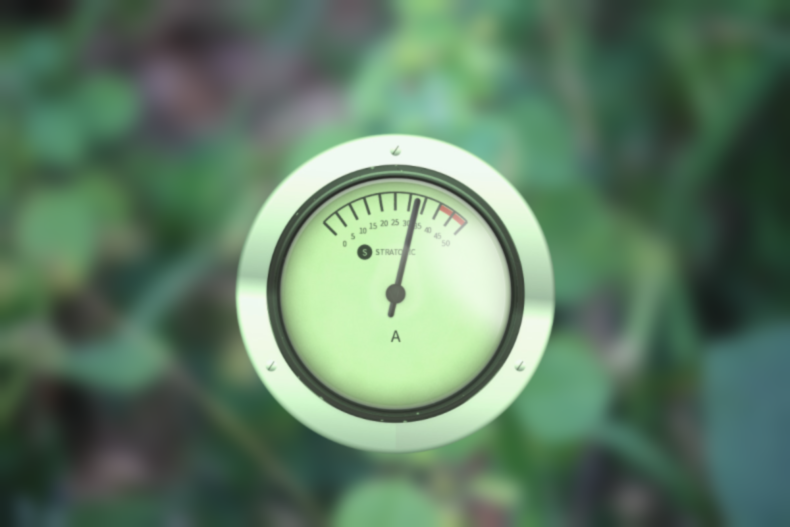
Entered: 32.5,A
